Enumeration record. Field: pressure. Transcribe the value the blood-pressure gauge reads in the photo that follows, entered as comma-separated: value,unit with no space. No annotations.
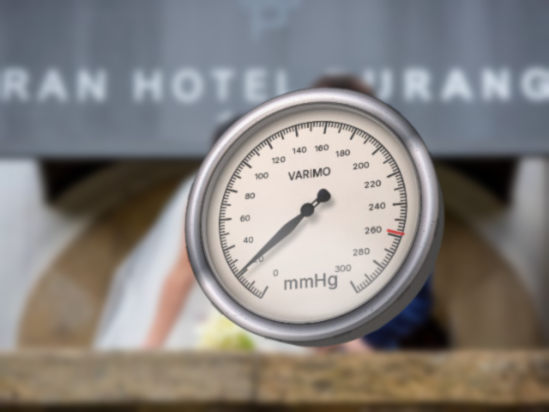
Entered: 20,mmHg
